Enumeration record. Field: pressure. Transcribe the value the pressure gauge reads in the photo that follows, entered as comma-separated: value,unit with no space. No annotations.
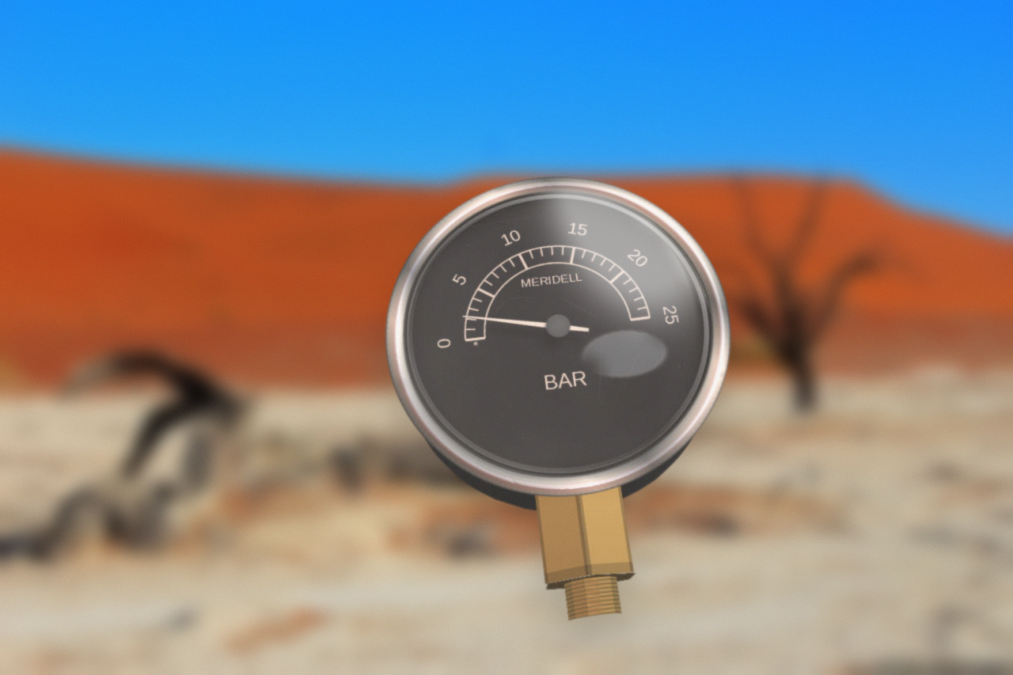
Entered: 2,bar
